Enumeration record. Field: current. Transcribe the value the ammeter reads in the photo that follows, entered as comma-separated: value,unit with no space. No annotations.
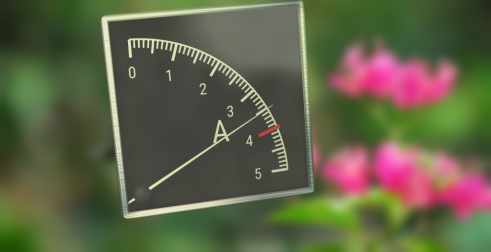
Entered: 3.5,A
